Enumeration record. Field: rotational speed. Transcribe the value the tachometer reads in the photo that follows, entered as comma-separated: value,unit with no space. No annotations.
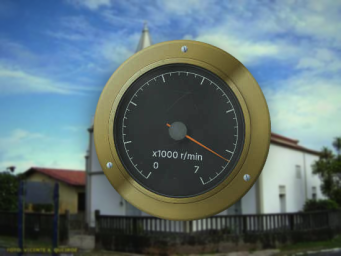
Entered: 6200,rpm
